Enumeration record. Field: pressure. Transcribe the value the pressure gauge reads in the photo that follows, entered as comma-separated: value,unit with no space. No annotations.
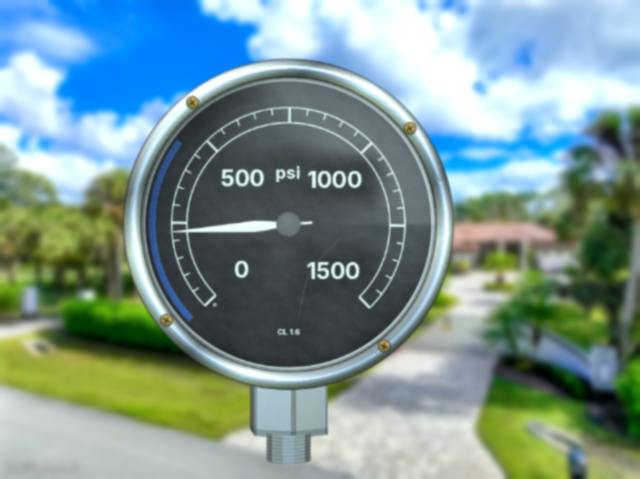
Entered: 225,psi
